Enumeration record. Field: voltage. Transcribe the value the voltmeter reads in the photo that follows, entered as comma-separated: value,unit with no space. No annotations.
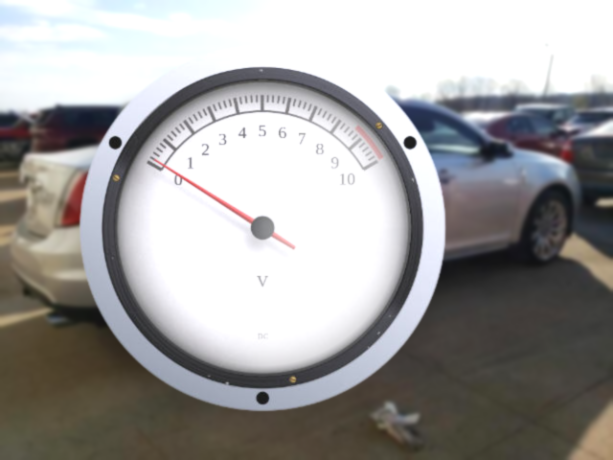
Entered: 0.2,V
